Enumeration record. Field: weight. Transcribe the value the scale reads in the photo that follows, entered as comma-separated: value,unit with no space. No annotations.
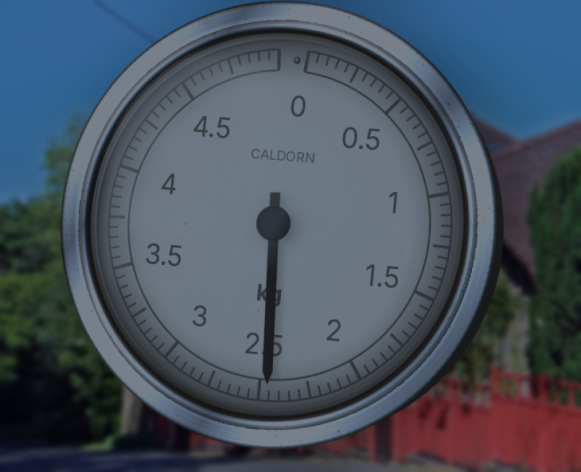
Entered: 2.45,kg
